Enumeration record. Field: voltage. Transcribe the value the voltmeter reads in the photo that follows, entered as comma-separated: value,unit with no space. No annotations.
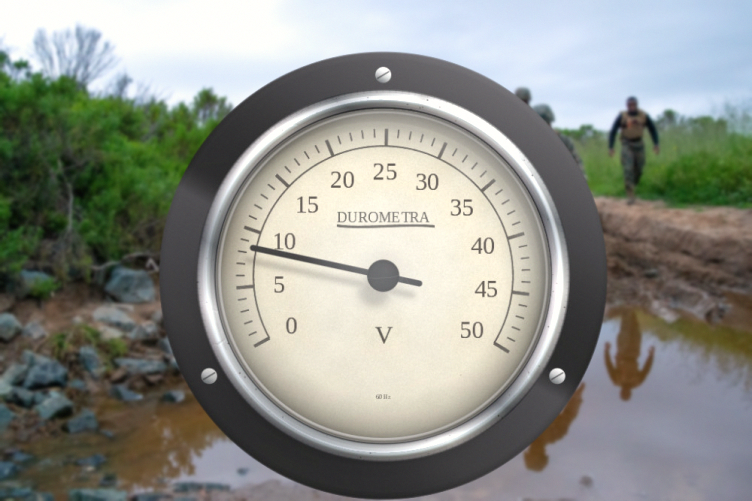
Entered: 8.5,V
